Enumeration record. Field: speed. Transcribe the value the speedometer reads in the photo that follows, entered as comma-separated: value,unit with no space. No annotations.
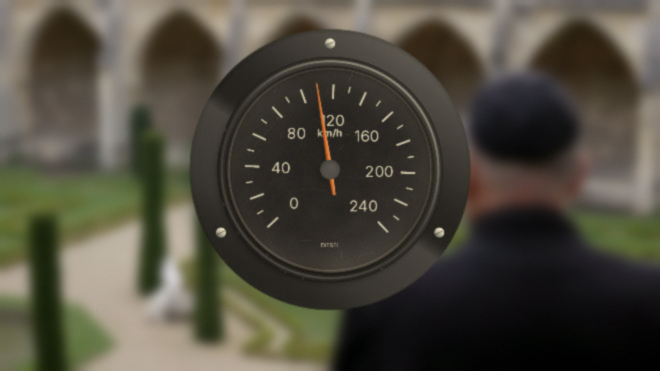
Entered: 110,km/h
